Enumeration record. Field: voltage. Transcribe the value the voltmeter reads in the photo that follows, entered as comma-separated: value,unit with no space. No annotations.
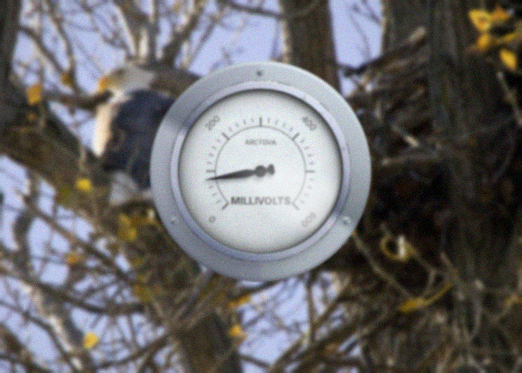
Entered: 80,mV
